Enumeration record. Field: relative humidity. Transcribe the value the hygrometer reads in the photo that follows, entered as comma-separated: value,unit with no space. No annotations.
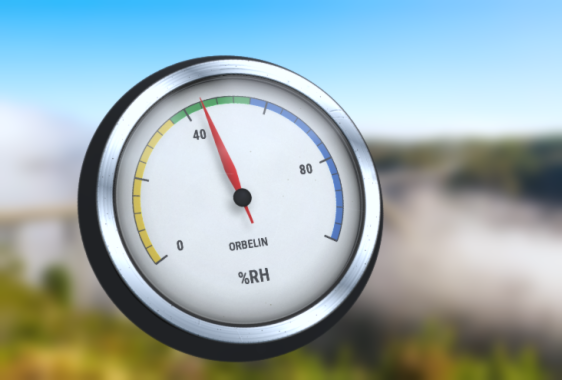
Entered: 44,%
